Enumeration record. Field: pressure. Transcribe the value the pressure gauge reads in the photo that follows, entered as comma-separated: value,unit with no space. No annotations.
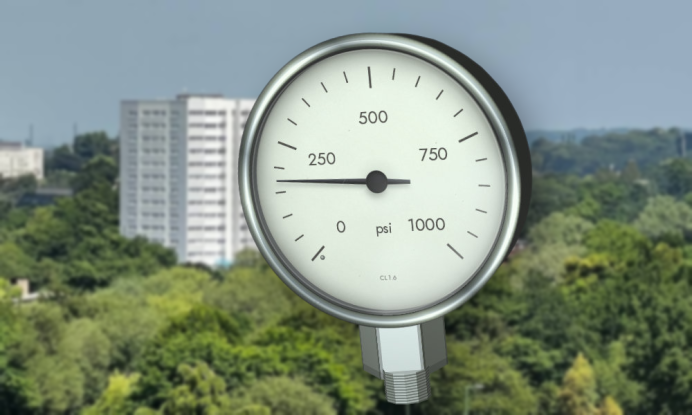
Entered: 175,psi
